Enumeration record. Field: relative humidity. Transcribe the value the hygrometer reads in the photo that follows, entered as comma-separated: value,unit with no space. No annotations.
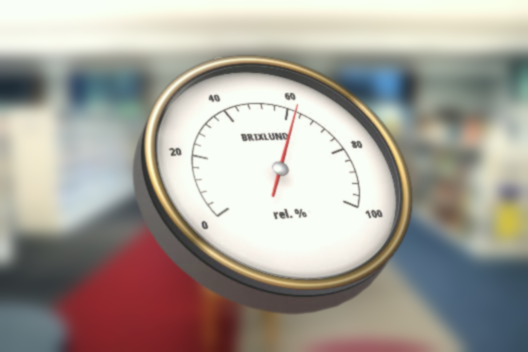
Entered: 62,%
